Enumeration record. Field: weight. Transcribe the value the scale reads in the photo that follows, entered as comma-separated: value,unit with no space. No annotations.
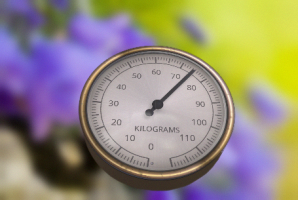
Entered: 75,kg
